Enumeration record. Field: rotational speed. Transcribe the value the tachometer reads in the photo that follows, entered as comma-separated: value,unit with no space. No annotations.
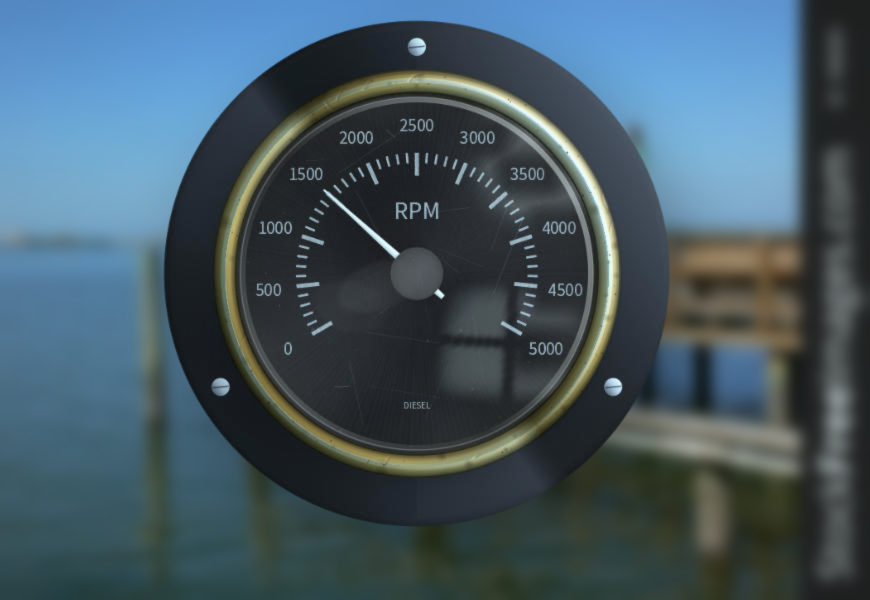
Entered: 1500,rpm
